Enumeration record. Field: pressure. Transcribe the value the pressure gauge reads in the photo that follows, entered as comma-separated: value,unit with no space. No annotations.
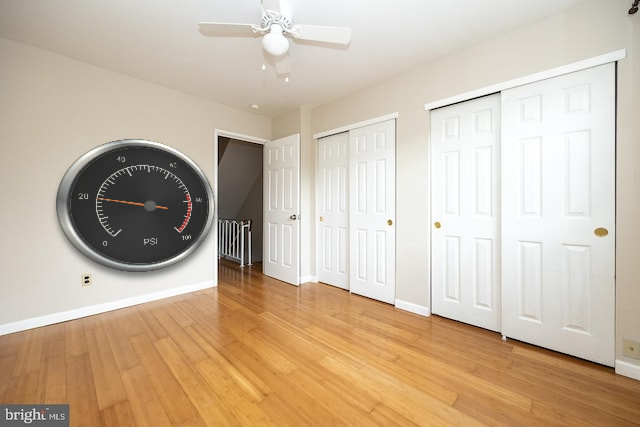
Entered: 20,psi
